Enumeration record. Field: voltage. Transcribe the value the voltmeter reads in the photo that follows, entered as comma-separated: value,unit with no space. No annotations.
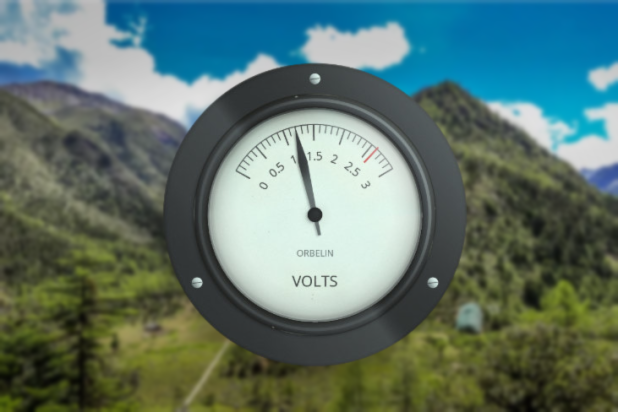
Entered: 1.2,V
